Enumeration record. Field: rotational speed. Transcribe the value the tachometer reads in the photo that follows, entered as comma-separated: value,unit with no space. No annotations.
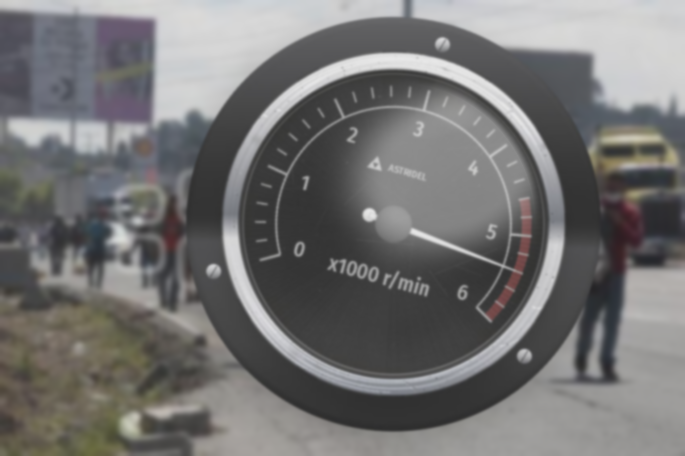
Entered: 5400,rpm
